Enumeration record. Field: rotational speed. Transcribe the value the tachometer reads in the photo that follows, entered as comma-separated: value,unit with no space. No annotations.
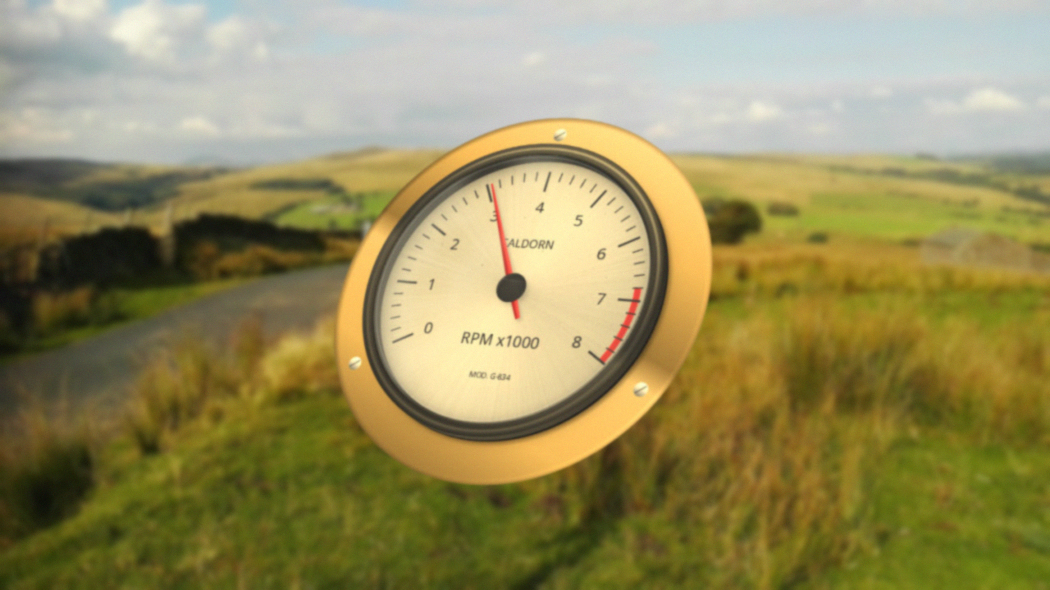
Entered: 3100,rpm
